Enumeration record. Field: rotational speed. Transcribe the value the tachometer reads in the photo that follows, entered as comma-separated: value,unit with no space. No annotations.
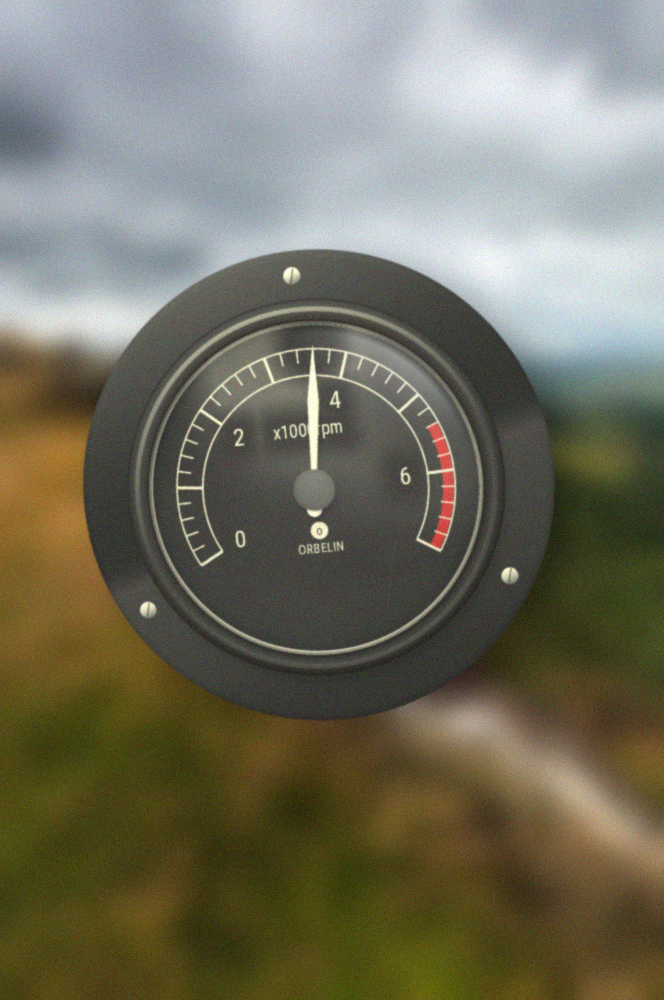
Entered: 3600,rpm
